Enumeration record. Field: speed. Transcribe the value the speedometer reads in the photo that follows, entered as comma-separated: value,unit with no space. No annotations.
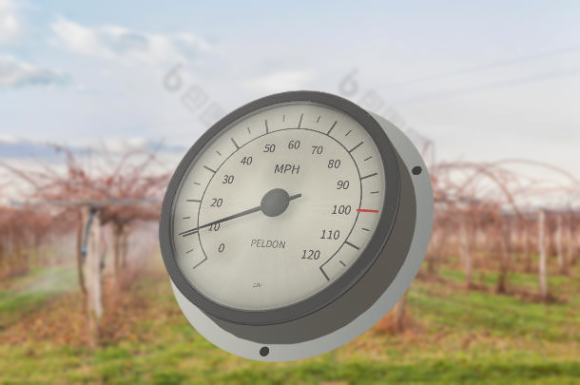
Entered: 10,mph
